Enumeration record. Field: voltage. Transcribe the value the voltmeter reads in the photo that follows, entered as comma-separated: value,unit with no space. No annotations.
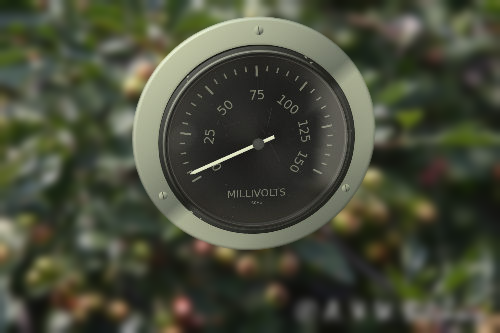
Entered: 5,mV
